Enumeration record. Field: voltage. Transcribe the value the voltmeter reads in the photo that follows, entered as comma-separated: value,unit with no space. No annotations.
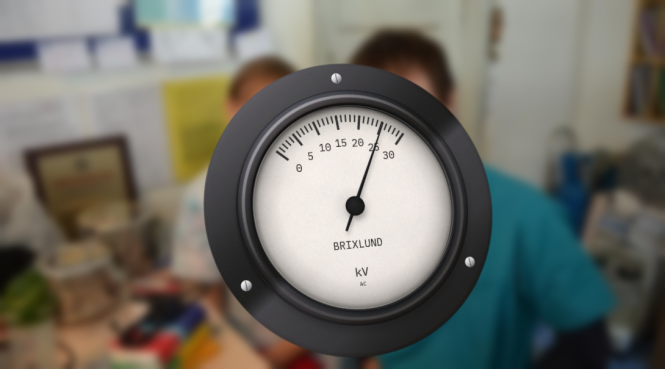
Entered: 25,kV
